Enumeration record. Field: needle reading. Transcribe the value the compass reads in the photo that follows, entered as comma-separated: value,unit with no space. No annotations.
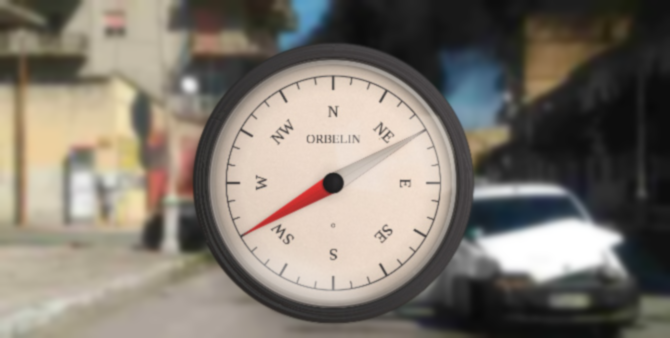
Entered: 240,°
